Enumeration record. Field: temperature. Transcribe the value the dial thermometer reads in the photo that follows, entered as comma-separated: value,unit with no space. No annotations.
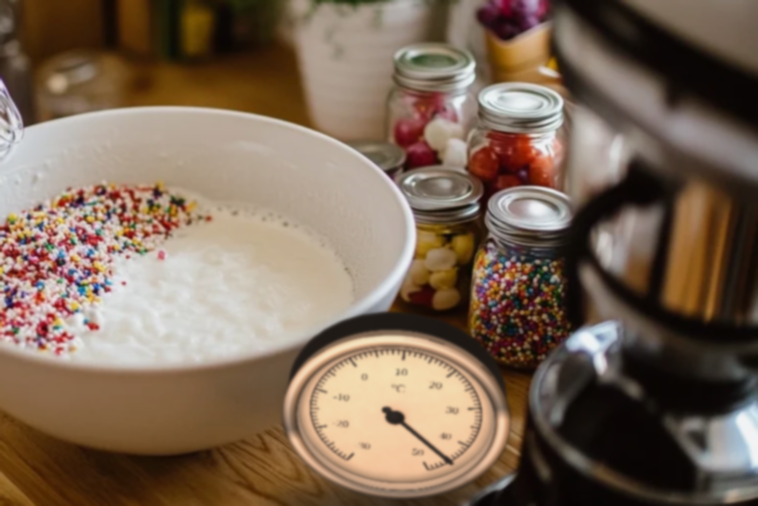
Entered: 45,°C
